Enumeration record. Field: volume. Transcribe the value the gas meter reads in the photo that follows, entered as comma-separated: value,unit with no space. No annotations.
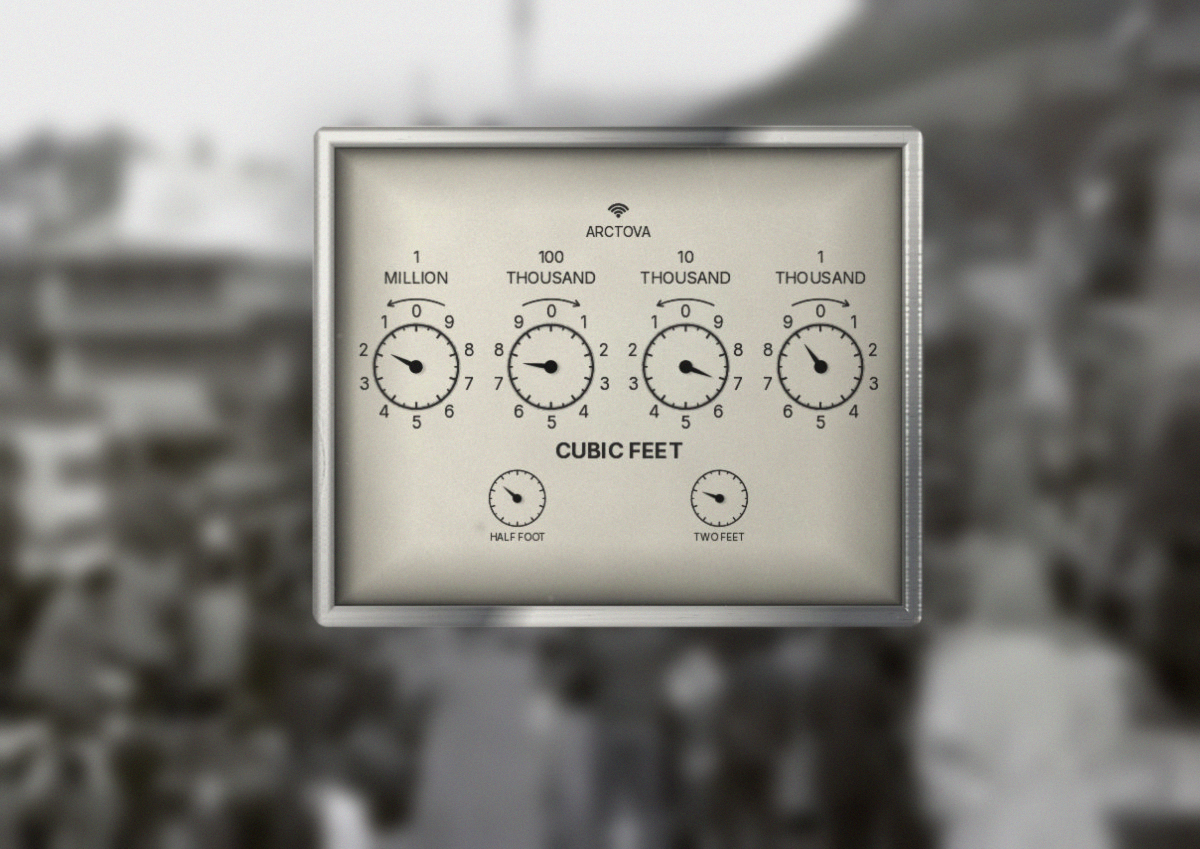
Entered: 176900,ft³
